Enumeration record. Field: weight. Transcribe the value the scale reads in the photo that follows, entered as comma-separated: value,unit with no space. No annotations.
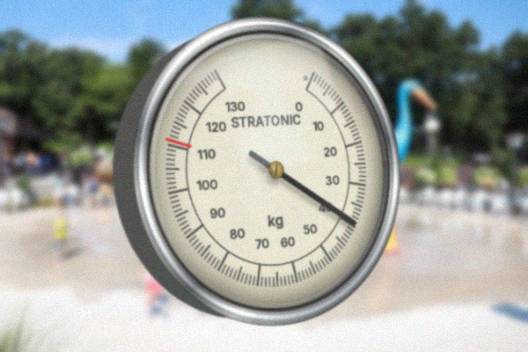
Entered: 40,kg
